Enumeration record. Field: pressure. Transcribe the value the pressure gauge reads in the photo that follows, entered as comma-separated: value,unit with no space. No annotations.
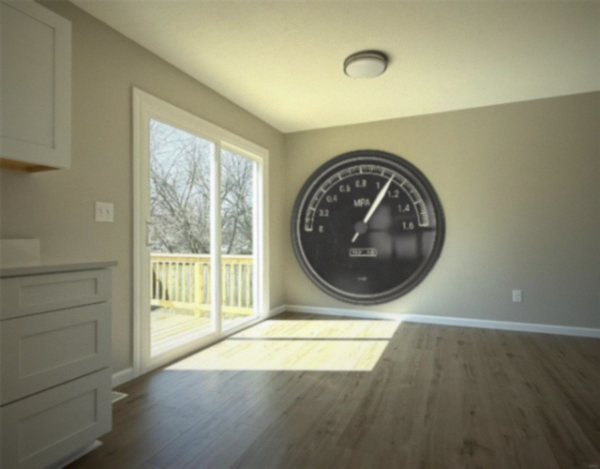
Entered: 1.1,MPa
